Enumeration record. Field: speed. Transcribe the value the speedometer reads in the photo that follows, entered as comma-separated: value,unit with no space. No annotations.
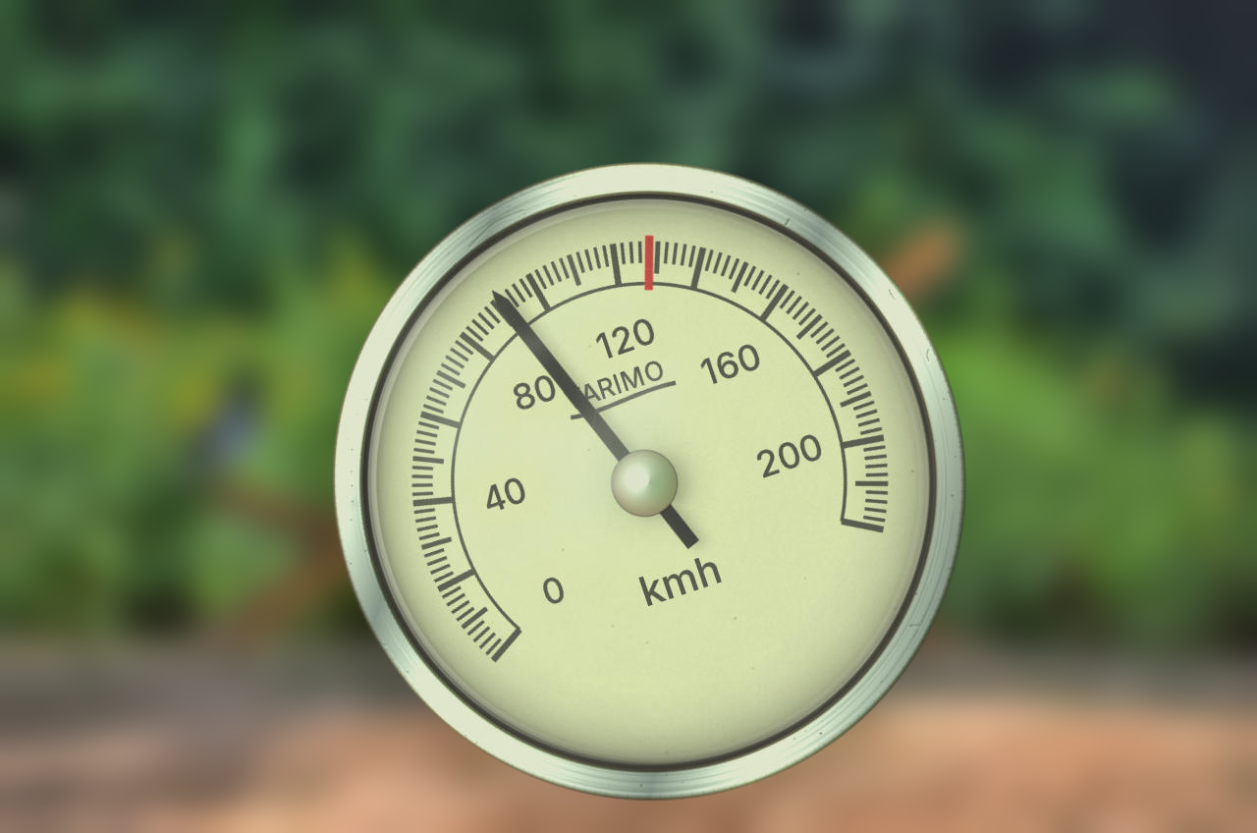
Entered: 92,km/h
